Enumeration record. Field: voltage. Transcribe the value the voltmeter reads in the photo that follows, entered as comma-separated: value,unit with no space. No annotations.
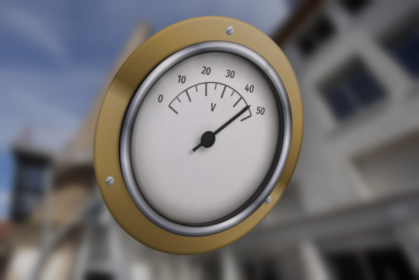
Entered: 45,V
